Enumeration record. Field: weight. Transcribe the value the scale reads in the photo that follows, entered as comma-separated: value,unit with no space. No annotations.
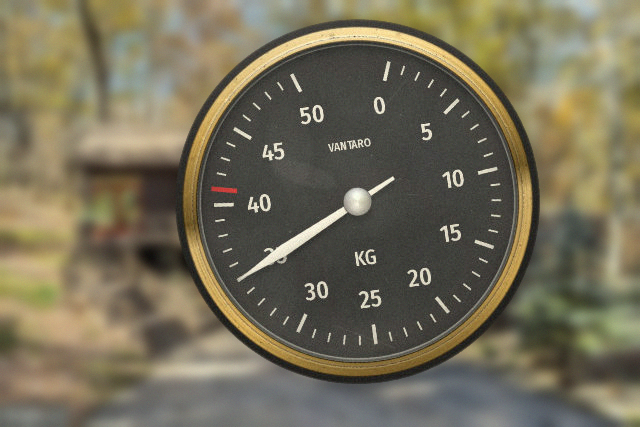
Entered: 35,kg
